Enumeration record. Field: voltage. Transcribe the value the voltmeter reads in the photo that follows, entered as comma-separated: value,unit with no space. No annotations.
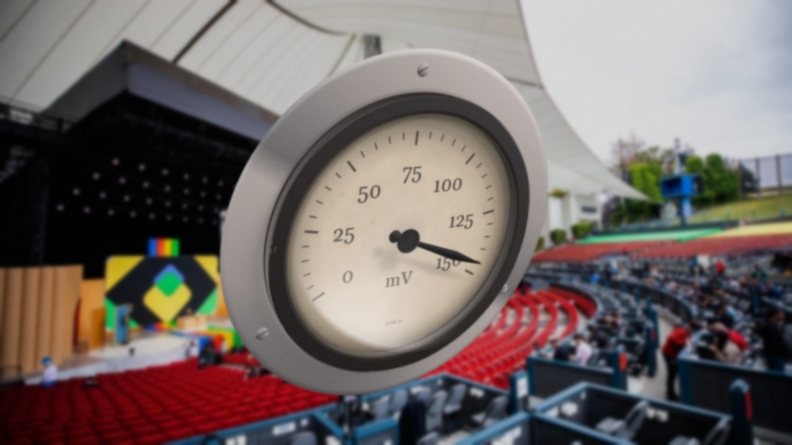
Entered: 145,mV
